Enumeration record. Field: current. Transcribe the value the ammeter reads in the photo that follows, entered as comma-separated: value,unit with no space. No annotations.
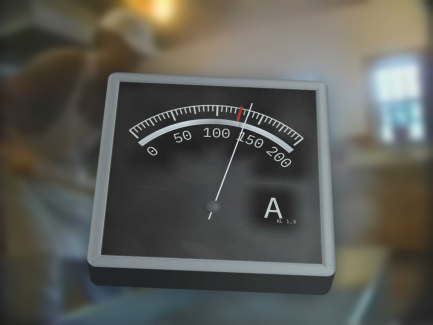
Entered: 135,A
